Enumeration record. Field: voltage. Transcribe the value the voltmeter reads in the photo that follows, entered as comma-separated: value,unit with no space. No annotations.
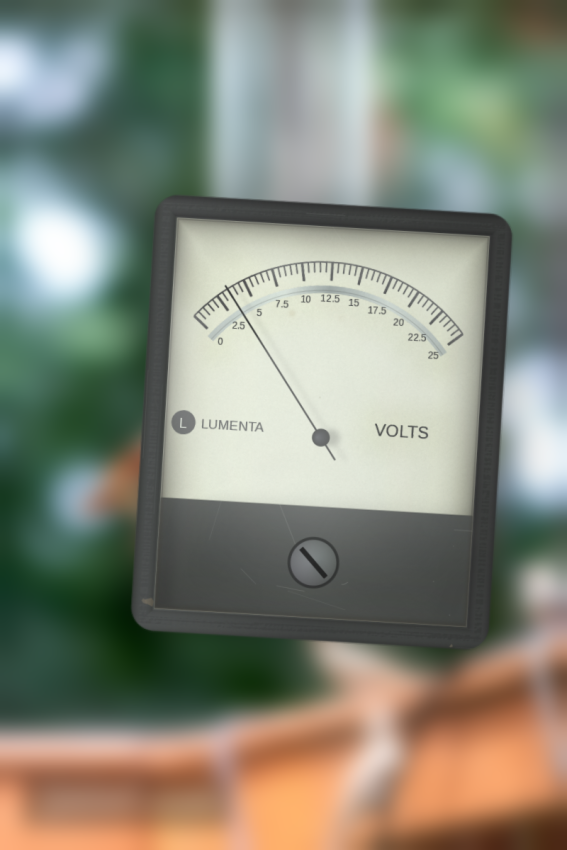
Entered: 3.5,V
